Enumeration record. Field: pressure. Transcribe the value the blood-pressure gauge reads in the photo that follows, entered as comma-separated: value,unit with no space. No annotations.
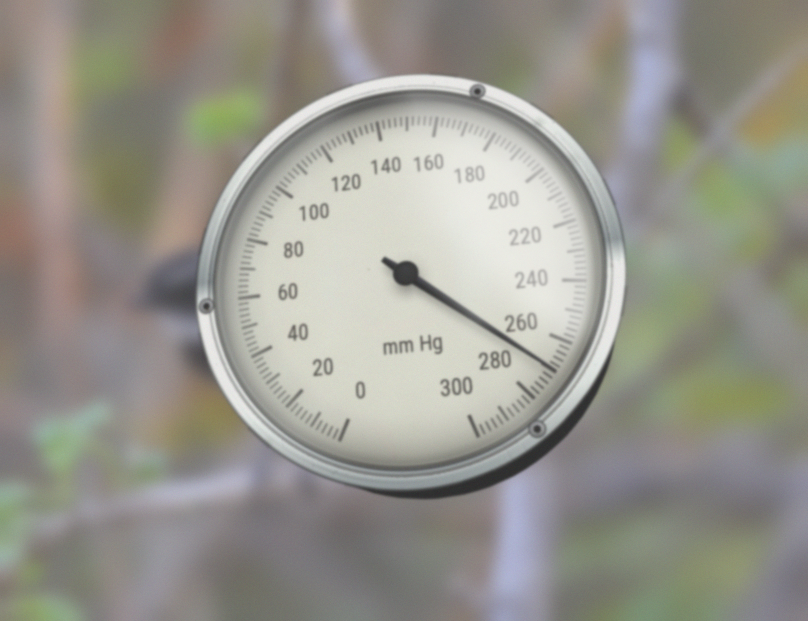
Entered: 270,mmHg
